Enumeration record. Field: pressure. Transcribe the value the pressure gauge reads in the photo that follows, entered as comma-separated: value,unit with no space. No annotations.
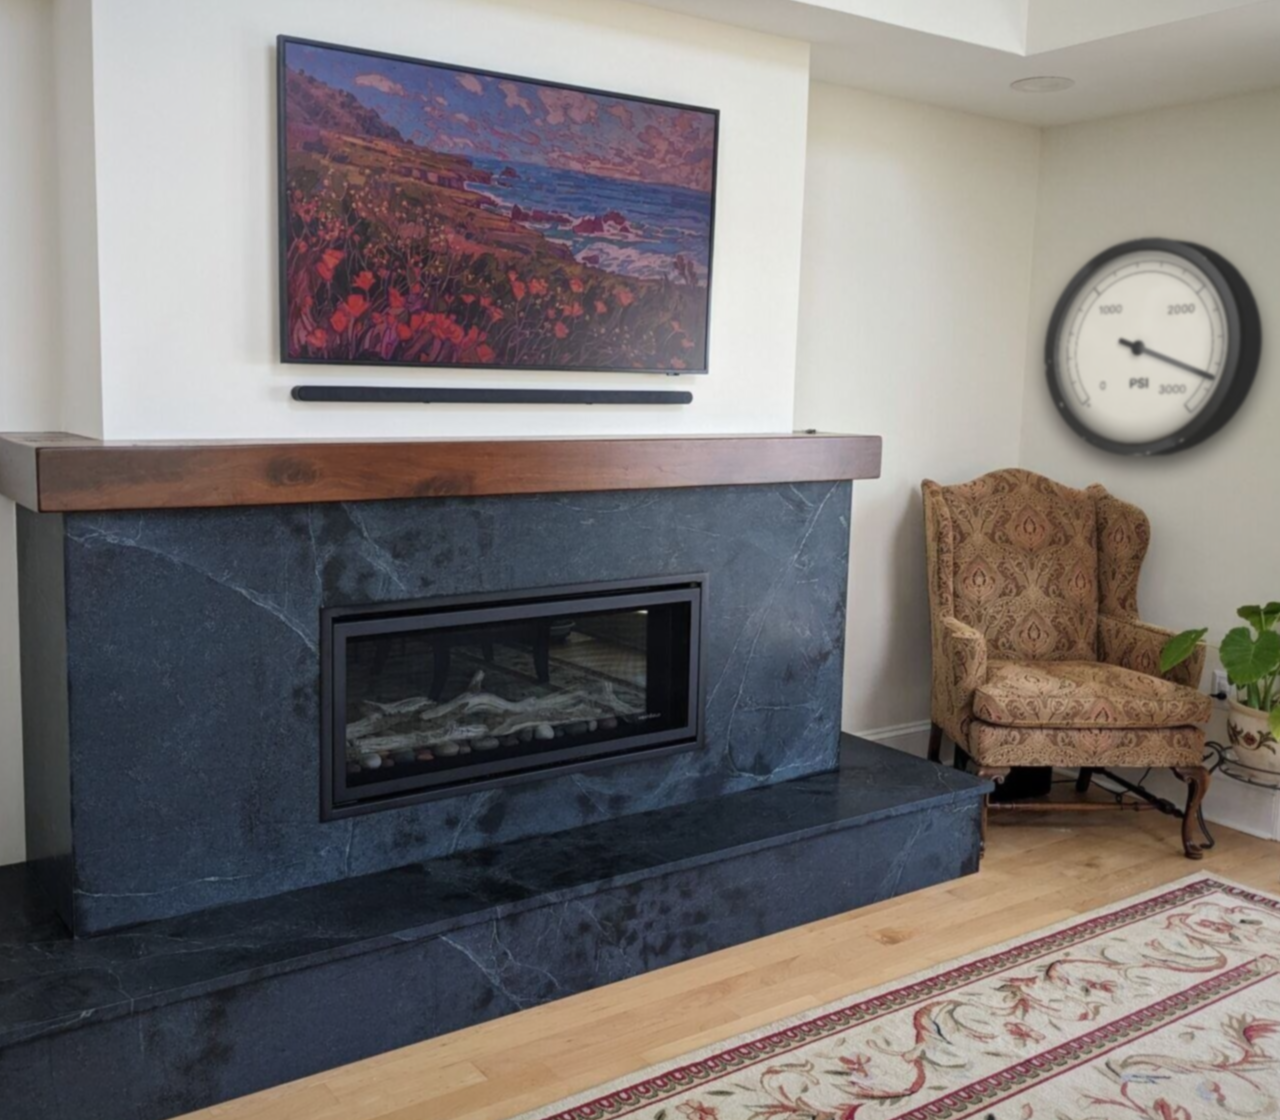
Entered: 2700,psi
